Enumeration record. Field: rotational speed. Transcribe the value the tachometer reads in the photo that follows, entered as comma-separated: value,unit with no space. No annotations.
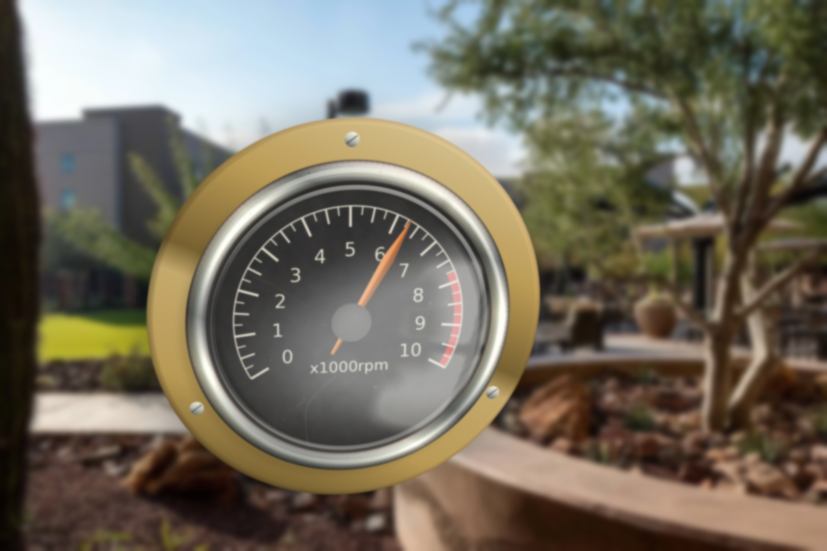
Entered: 6250,rpm
